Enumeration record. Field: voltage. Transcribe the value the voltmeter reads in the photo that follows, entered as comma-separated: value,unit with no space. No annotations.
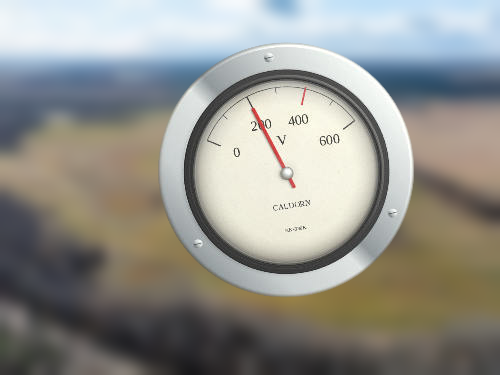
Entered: 200,V
